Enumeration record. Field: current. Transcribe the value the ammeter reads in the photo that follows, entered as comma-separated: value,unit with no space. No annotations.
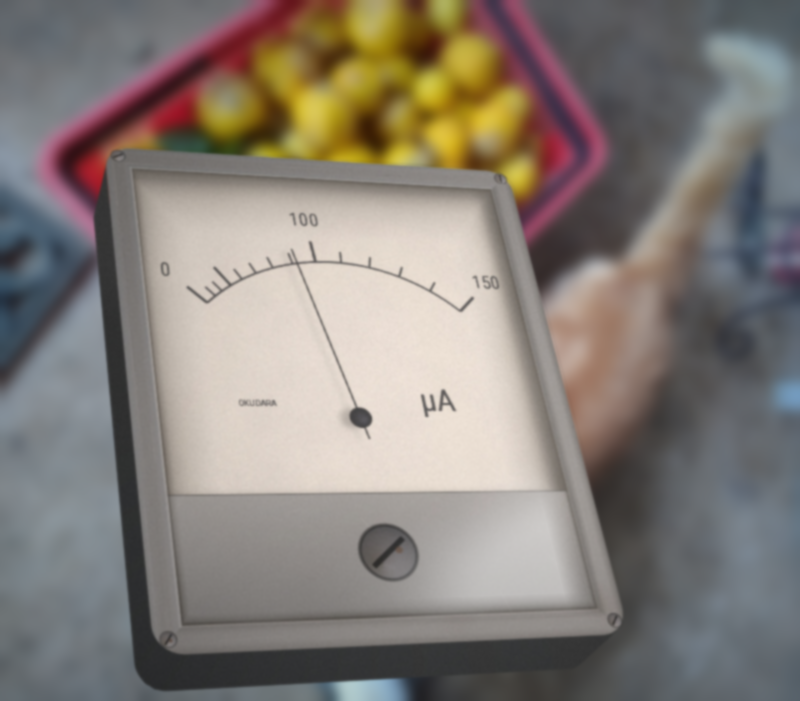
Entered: 90,µA
